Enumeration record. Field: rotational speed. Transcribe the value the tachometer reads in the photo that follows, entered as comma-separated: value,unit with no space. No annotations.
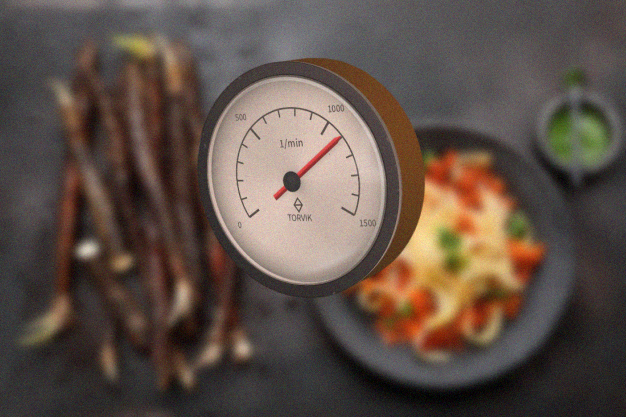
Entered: 1100,rpm
